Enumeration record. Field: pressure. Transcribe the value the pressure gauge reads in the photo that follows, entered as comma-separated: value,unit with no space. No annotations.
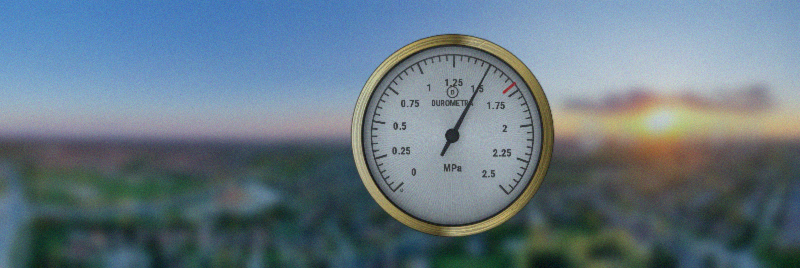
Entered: 1.5,MPa
